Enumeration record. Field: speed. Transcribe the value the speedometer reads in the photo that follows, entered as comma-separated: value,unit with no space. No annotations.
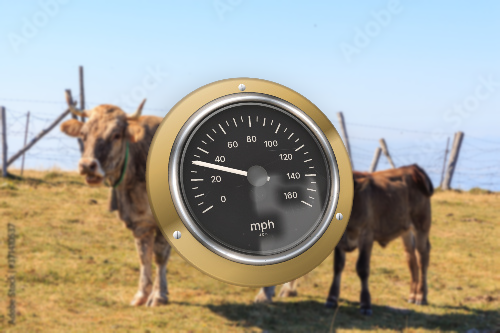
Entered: 30,mph
